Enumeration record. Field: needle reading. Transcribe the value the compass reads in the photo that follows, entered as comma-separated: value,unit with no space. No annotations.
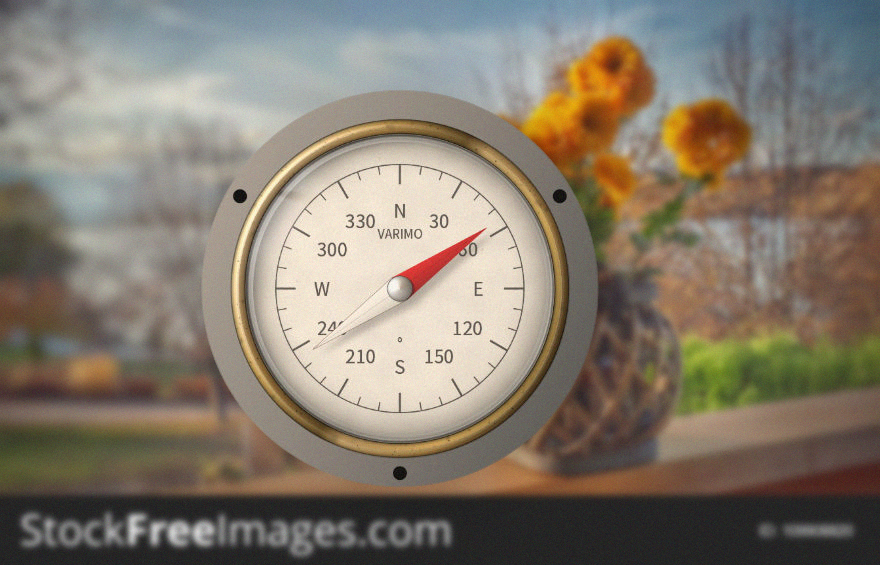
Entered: 55,°
